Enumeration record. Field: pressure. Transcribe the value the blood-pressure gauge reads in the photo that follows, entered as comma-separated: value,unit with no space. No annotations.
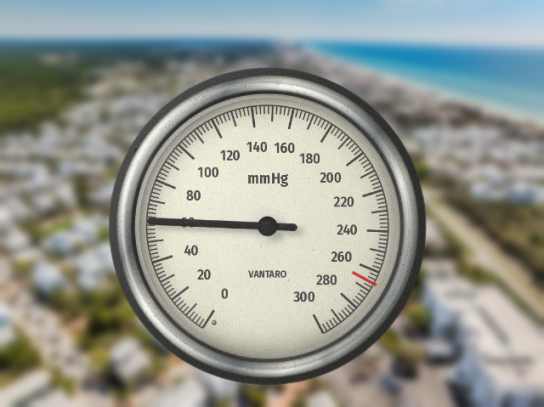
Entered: 60,mmHg
